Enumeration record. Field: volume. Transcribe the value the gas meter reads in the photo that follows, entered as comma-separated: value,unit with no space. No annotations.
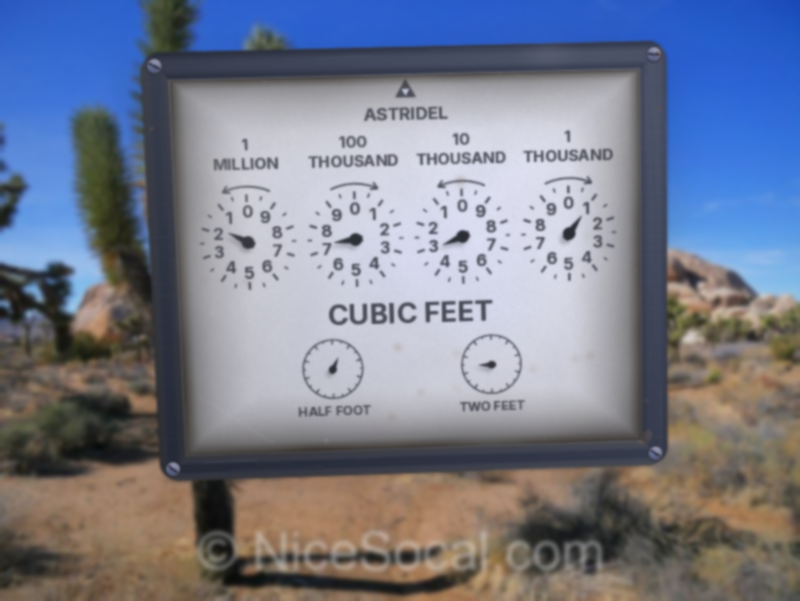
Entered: 173100,ft³
